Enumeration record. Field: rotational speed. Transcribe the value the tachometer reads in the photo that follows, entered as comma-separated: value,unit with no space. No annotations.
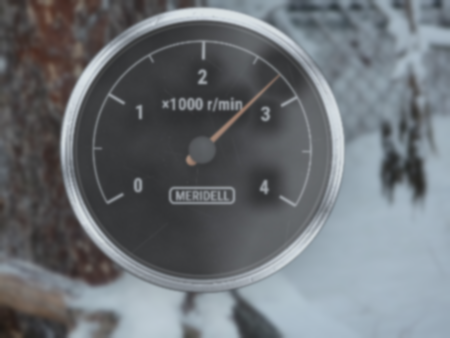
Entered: 2750,rpm
